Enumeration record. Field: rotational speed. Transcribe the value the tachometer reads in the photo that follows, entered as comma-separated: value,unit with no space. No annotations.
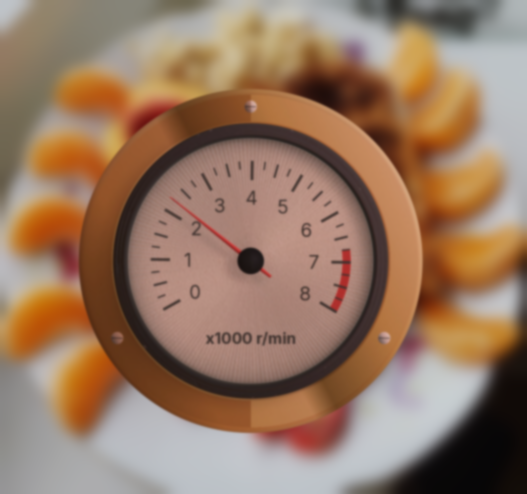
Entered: 2250,rpm
